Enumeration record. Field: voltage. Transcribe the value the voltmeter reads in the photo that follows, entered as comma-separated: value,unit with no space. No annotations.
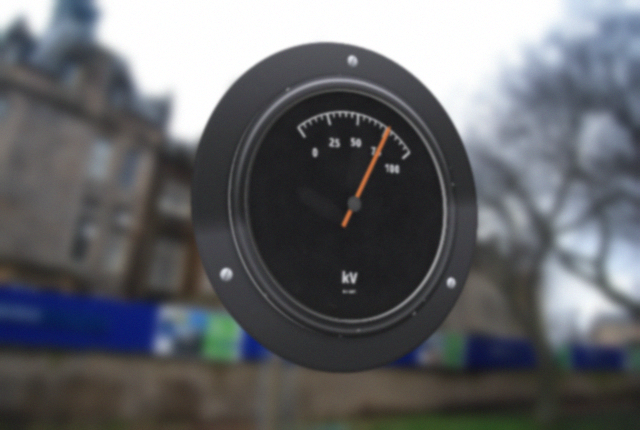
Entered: 75,kV
